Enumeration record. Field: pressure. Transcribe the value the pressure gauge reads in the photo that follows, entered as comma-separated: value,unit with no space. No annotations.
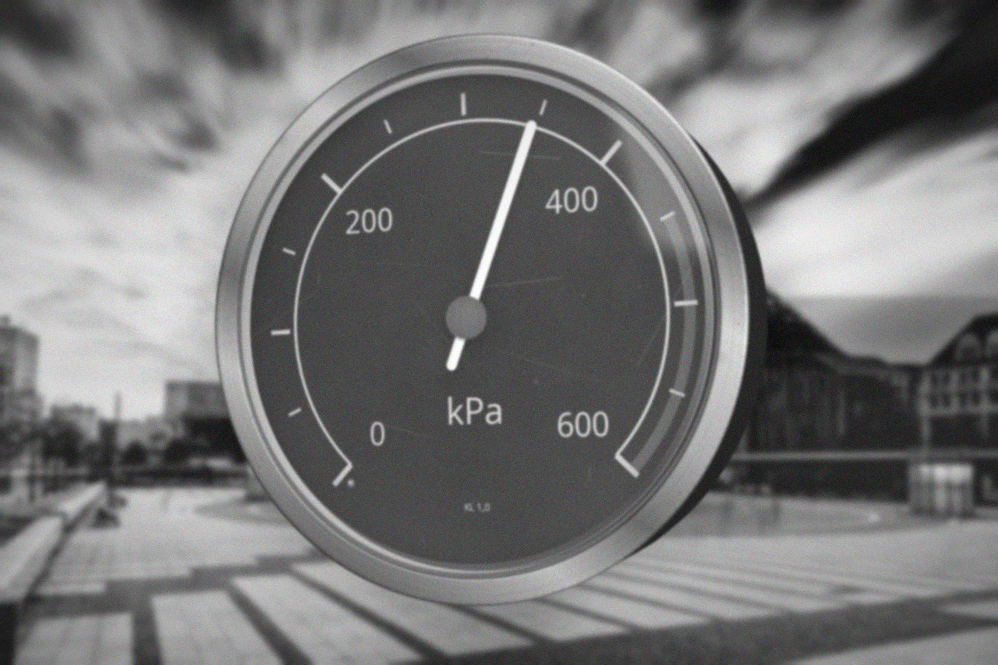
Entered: 350,kPa
